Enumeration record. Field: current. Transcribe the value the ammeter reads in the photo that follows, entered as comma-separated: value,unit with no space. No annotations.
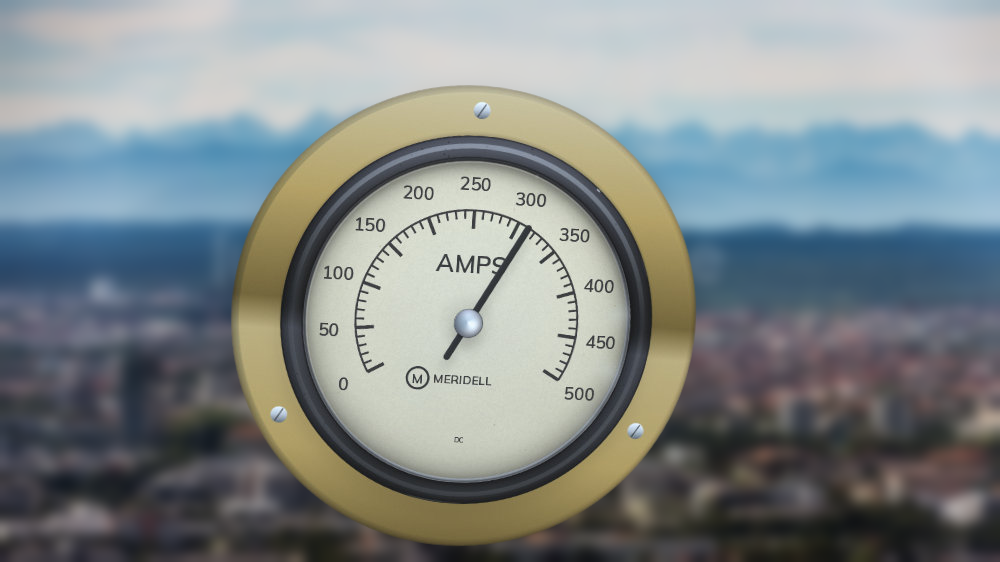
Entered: 310,A
